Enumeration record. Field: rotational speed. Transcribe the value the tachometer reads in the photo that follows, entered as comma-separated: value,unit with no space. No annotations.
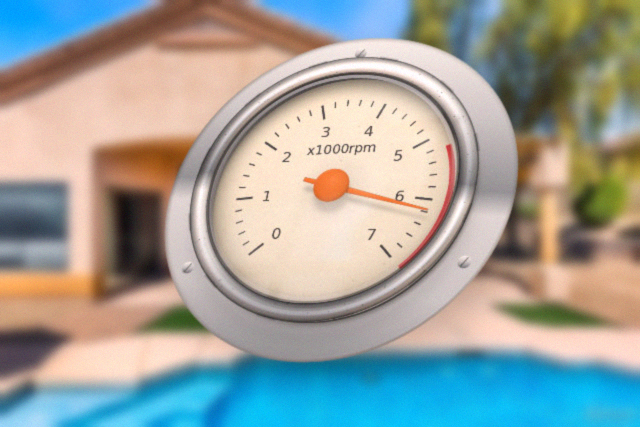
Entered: 6200,rpm
